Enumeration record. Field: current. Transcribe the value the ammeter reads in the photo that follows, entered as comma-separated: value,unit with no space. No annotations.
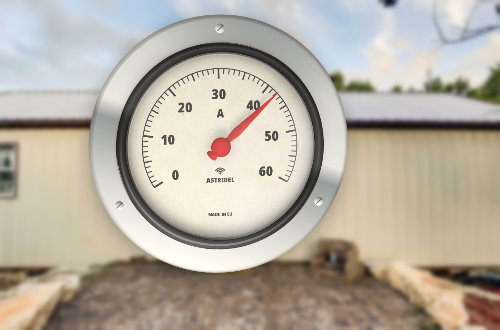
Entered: 42,A
